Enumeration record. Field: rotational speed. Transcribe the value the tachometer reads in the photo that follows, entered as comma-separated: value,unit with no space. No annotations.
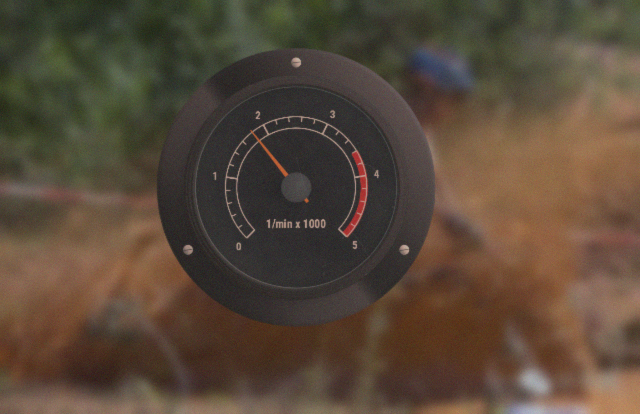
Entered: 1800,rpm
